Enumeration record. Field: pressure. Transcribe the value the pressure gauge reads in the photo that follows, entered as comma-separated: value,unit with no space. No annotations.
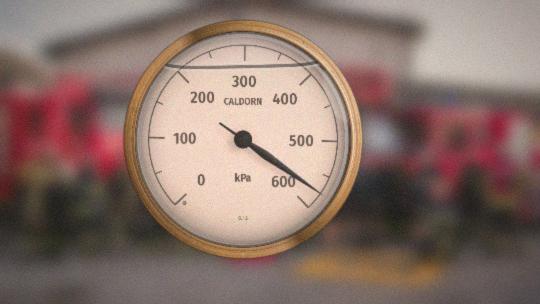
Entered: 575,kPa
